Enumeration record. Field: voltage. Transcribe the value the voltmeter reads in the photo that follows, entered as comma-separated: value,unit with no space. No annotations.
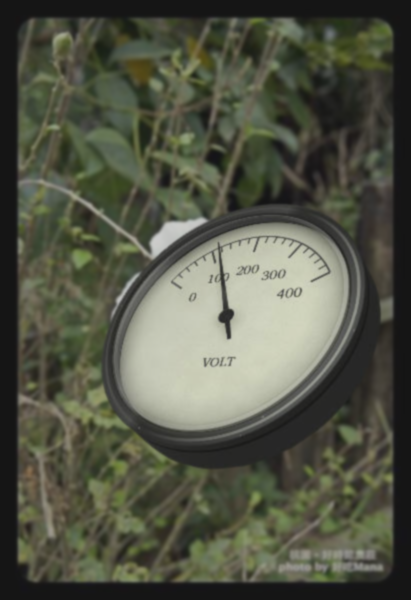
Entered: 120,V
